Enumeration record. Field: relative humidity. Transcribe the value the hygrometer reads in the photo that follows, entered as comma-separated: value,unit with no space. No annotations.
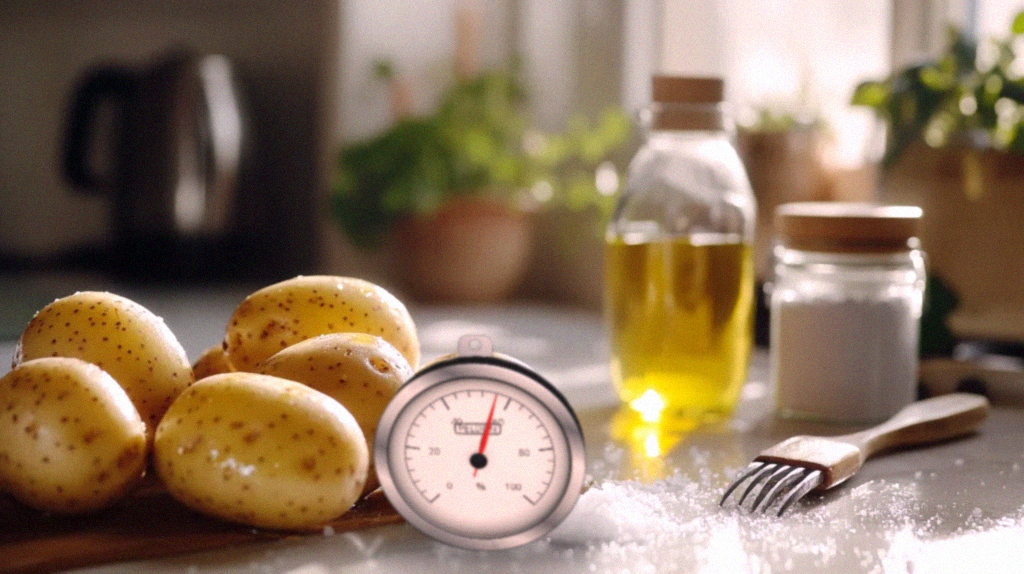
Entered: 56,%
